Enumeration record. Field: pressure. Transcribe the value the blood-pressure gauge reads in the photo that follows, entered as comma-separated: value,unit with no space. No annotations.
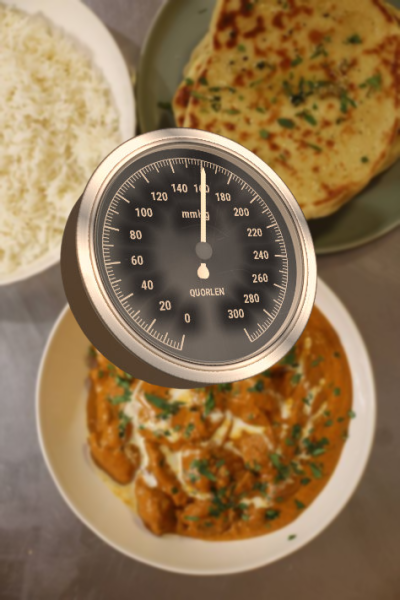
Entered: 160,mmHg
